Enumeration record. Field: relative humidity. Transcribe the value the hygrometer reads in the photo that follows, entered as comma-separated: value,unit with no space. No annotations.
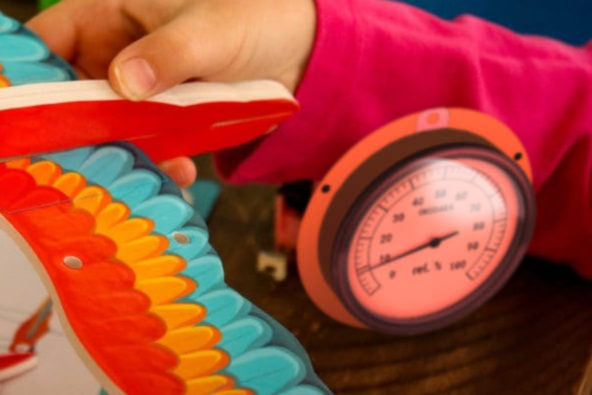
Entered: 10,%
